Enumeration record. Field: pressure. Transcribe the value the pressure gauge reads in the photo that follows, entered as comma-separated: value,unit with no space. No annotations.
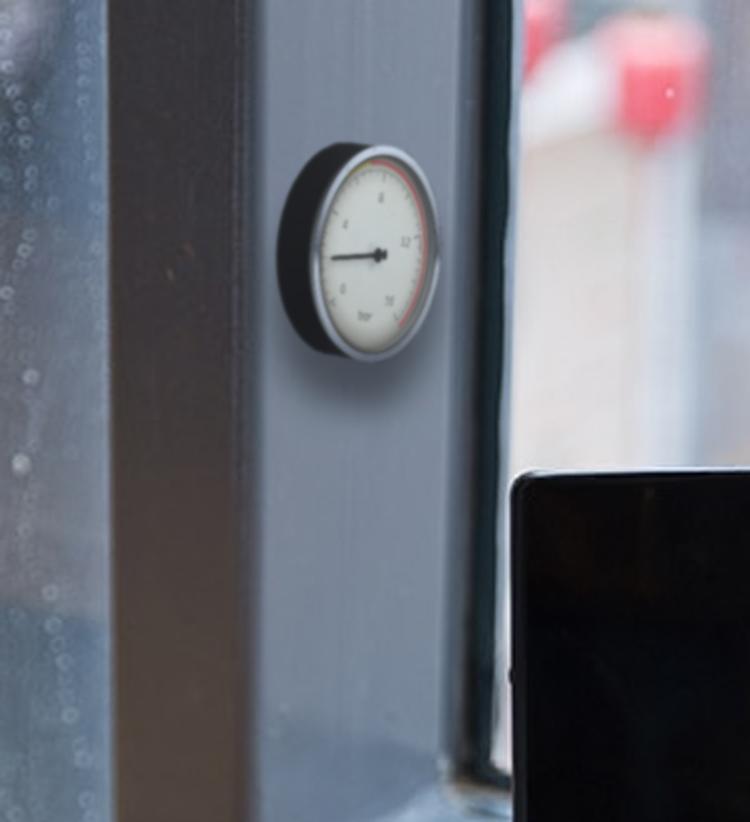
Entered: 2,bar
